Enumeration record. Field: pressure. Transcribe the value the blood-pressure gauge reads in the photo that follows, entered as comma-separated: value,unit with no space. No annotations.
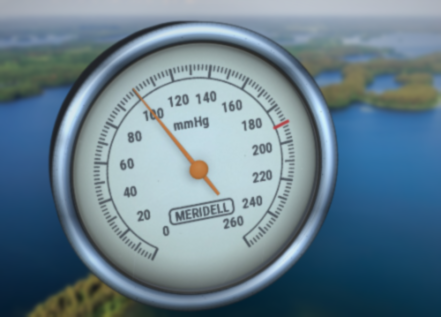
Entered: 100,mmHg
